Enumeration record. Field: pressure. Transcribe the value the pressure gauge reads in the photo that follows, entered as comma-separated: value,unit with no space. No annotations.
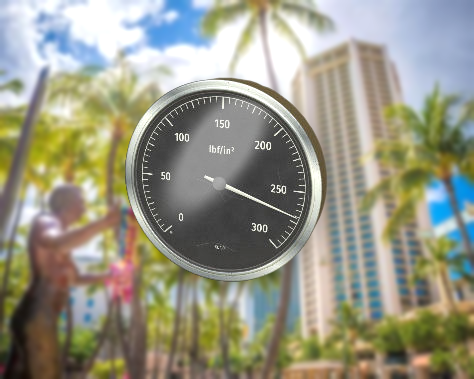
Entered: 270,psi
